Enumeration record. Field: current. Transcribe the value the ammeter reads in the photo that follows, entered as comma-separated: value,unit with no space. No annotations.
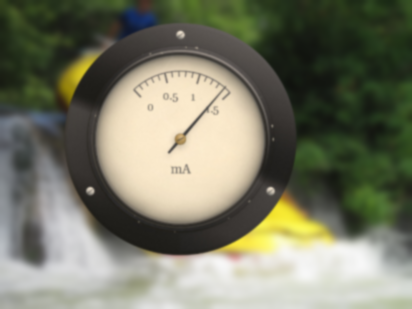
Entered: 1.4,mA
